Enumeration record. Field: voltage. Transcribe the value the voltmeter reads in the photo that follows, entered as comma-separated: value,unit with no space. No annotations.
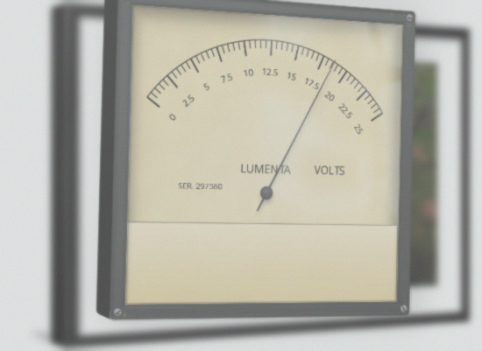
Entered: 18.5,V
